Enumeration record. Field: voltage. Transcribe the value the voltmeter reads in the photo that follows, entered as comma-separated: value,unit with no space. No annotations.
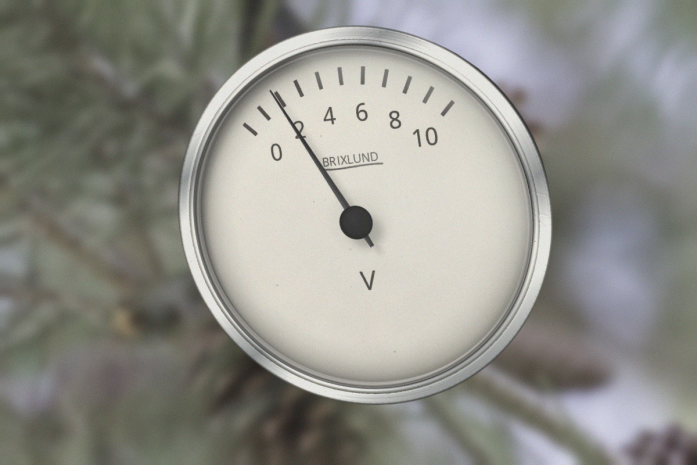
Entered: 2,V
